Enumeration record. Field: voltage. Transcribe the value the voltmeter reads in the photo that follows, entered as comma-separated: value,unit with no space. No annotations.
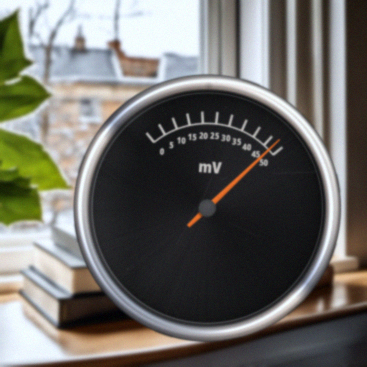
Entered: 47.5,mV
